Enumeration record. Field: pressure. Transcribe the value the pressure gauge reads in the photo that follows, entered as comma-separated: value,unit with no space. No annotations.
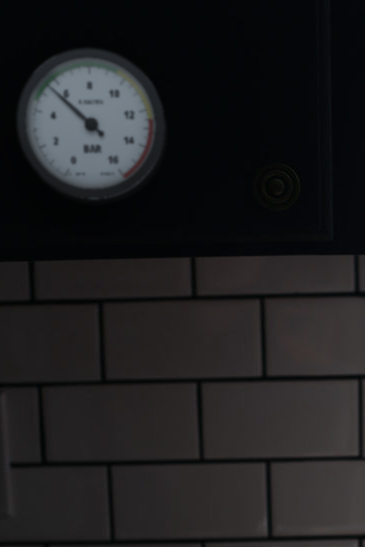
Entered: 5.5,bar
